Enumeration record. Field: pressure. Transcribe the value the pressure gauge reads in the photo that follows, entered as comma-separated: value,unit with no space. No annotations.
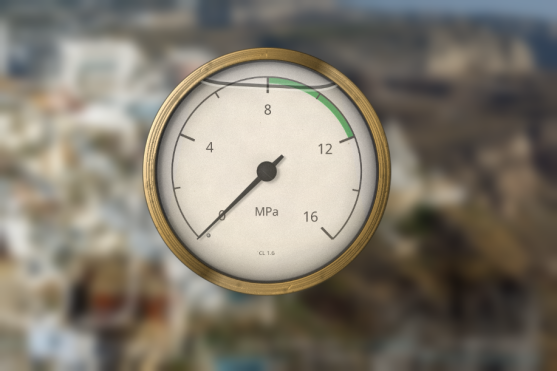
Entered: 0,MPa
